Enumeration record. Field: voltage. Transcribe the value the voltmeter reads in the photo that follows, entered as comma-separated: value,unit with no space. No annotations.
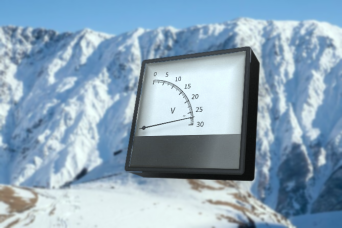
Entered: 27.5,V
